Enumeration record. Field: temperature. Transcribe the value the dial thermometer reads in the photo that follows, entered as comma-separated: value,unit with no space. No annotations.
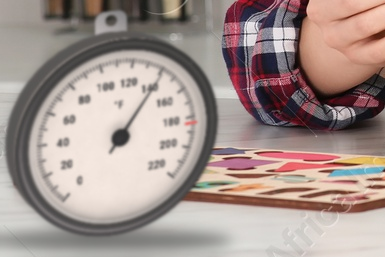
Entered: 140,°F
